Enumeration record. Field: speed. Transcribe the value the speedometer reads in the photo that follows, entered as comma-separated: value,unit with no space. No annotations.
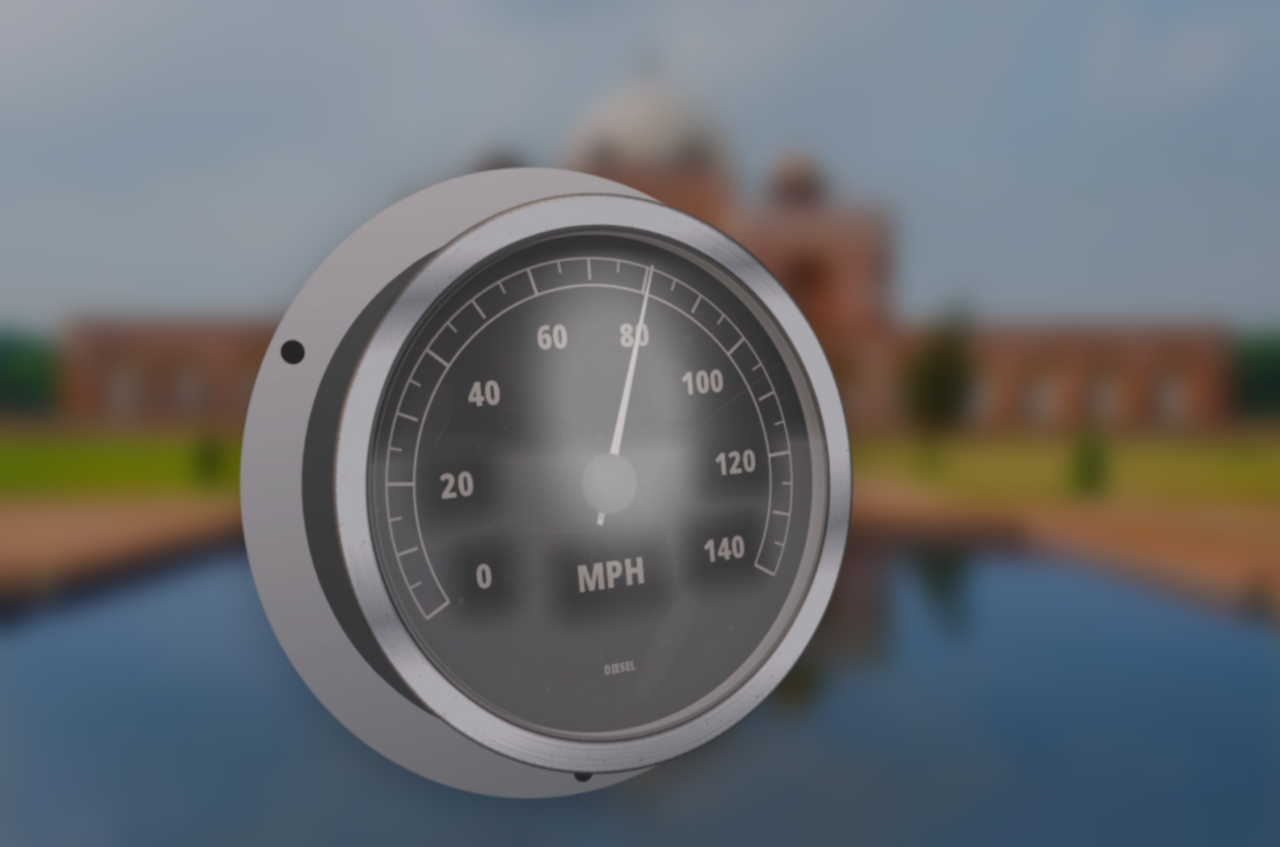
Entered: 80,mph
